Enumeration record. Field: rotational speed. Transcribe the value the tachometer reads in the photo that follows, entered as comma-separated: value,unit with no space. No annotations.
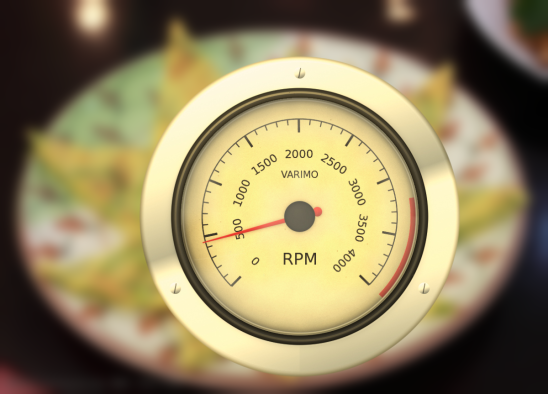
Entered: 450,rpm
